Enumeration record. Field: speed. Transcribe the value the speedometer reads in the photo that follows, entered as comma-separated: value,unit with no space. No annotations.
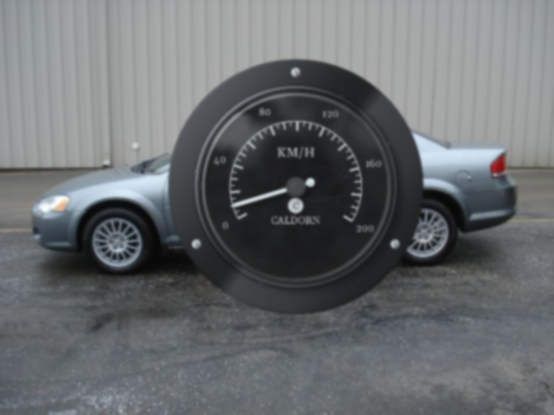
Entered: 10,km/h
